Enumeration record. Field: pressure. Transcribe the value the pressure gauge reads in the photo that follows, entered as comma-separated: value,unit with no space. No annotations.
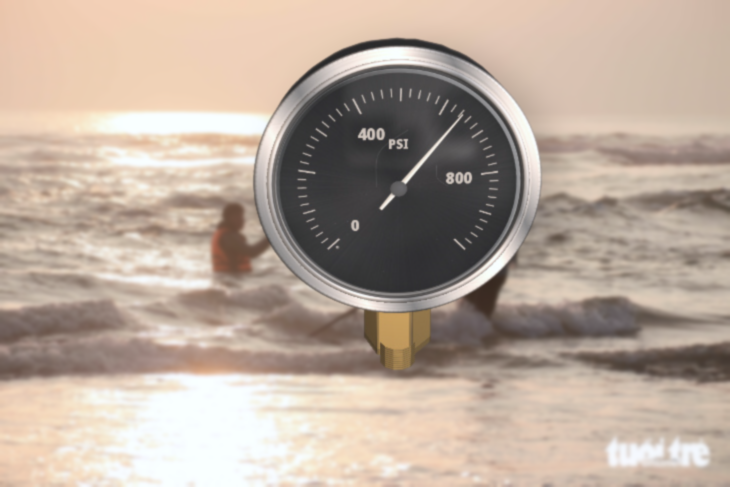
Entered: 640,psi
